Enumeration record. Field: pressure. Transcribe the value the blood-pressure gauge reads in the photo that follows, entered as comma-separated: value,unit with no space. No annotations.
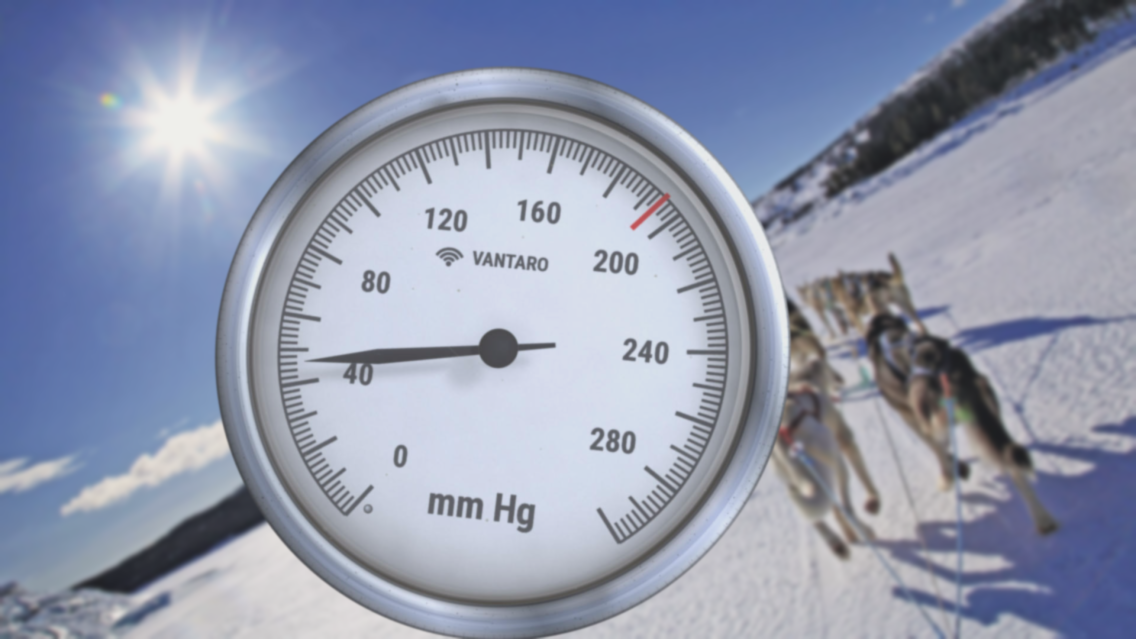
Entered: 46,mmHg
